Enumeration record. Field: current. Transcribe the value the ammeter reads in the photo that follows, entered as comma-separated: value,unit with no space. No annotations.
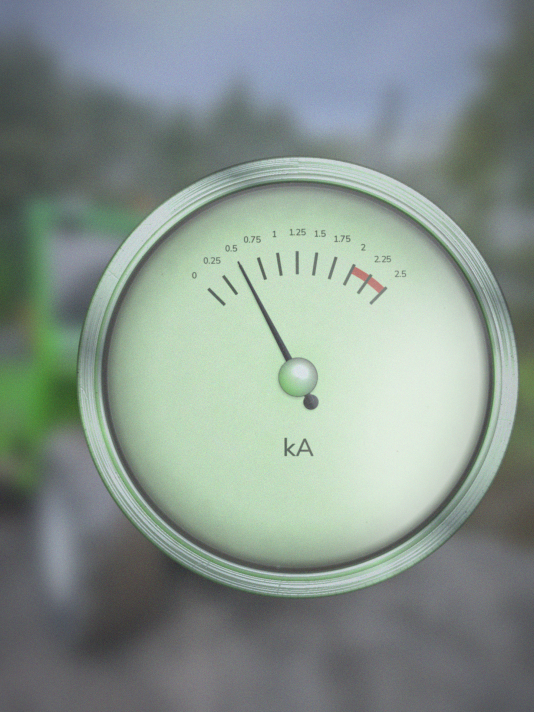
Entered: 0.5,kA
